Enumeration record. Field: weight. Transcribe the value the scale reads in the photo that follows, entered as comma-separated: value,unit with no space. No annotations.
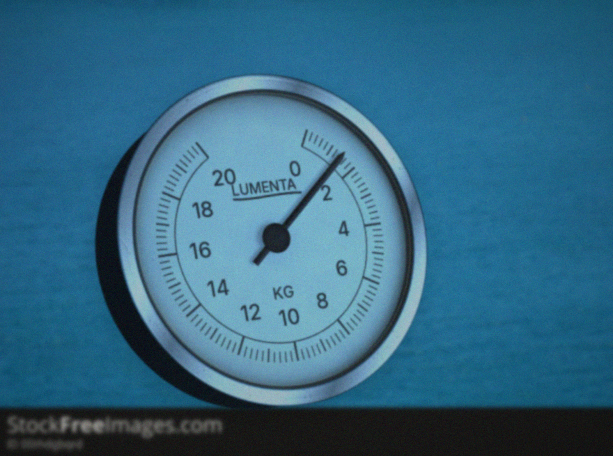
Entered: 1.4,kg
